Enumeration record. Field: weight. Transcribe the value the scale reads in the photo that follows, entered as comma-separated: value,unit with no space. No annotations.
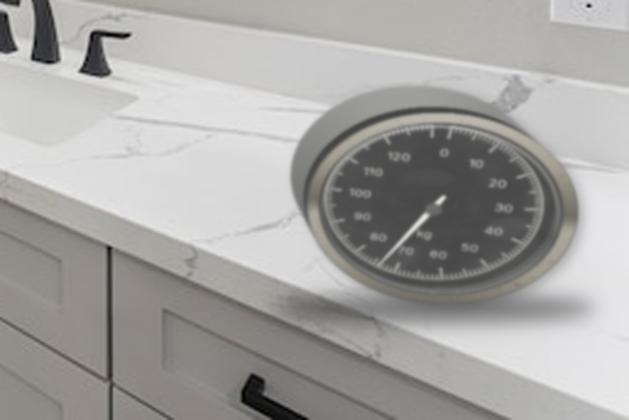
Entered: 75,kg
